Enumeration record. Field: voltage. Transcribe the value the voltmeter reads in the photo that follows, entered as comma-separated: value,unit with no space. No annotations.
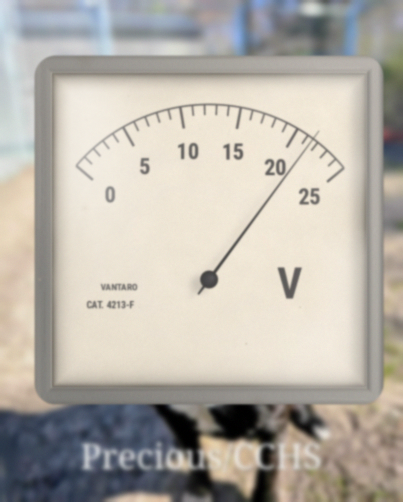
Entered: 21.5,V
